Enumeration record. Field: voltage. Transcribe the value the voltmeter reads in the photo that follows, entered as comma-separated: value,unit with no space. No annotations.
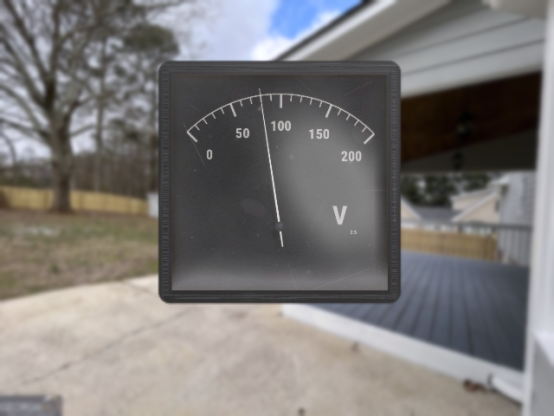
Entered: 80,V
